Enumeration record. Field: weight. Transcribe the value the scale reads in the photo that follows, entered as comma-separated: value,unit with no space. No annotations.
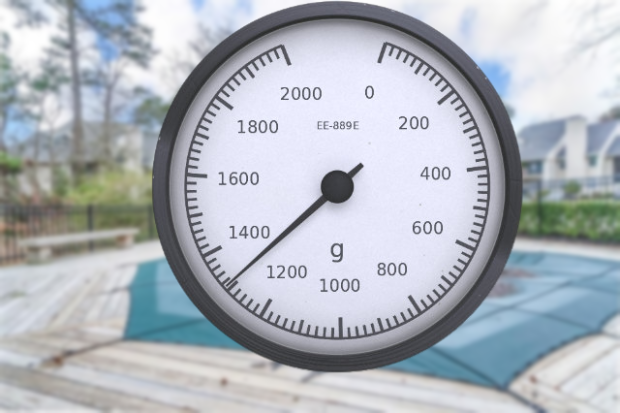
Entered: 1310,g
